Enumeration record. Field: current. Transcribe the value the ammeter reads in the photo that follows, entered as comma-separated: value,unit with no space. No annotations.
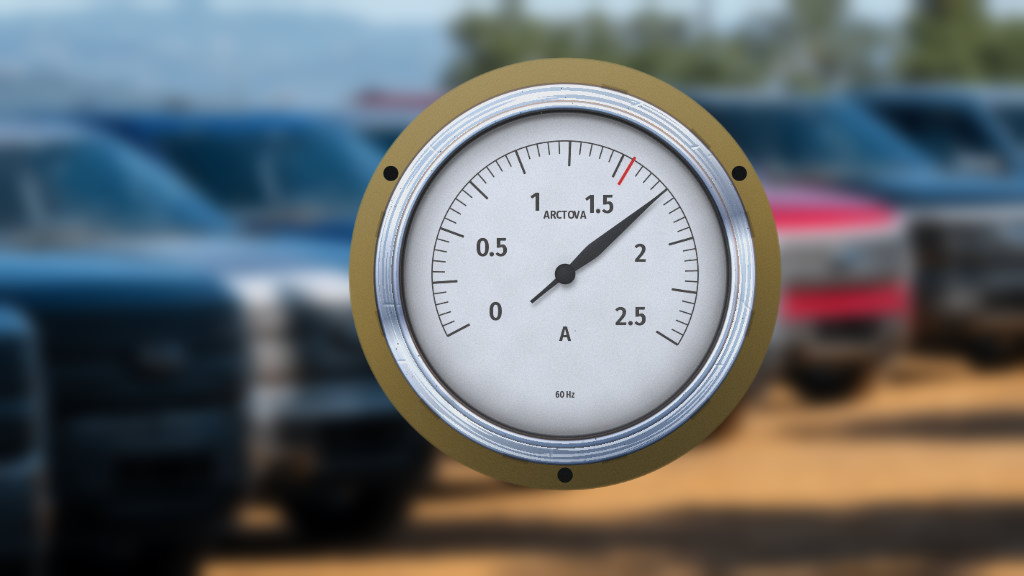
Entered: 1.75,A
